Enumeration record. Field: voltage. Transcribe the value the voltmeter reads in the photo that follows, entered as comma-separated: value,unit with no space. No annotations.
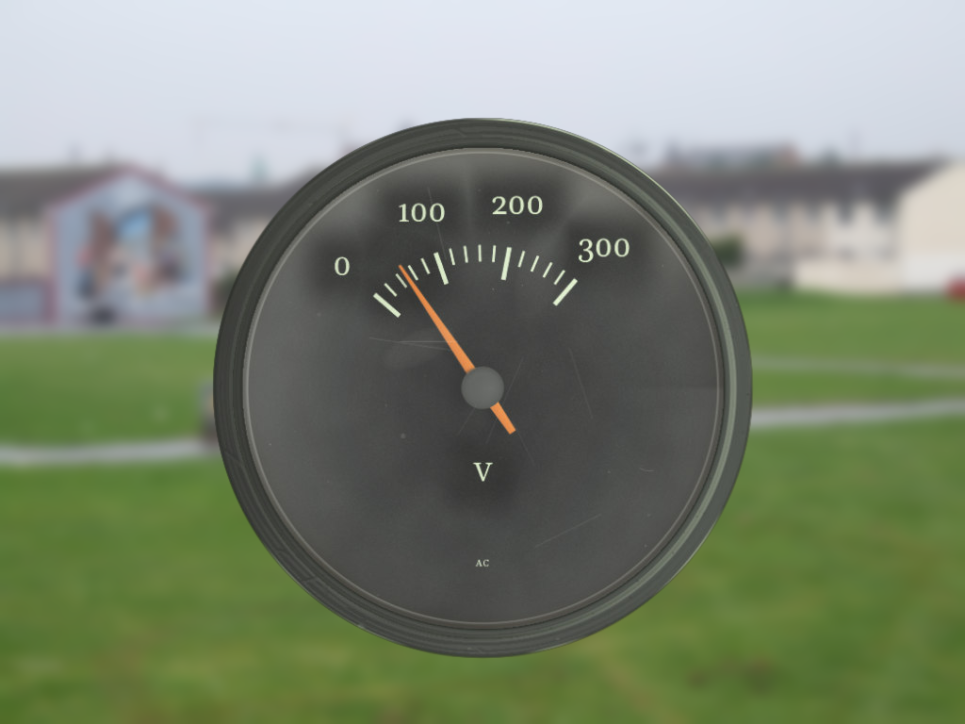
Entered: 50,V
